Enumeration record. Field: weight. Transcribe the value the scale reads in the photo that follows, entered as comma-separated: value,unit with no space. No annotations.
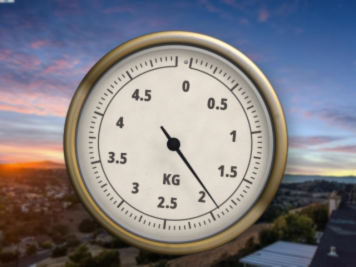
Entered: 1.9,kg
